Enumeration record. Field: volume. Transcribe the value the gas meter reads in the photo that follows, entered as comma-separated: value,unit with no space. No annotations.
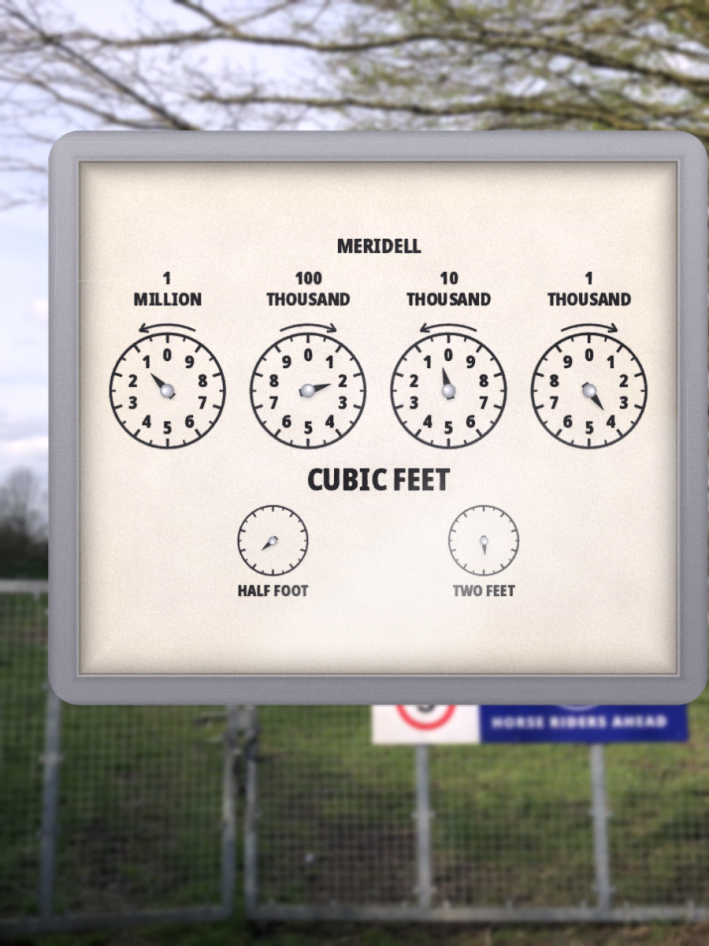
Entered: 120400,ft³
